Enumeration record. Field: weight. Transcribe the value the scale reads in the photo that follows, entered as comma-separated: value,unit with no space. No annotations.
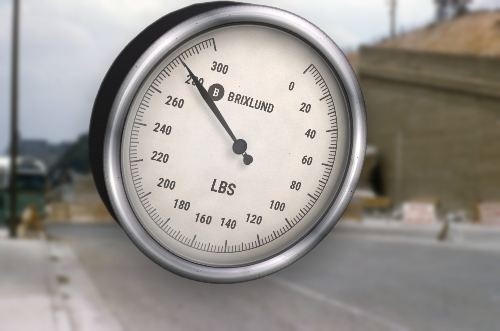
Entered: 280,lb
